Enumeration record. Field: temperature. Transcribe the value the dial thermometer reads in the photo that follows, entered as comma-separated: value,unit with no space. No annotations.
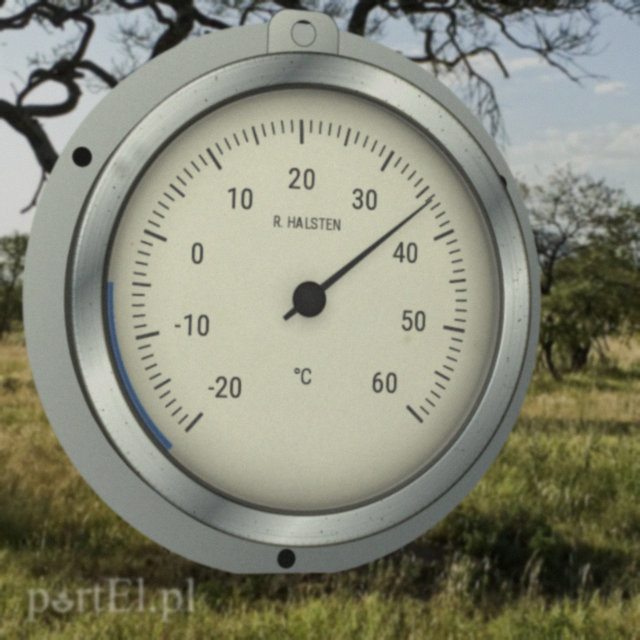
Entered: 36,°C
